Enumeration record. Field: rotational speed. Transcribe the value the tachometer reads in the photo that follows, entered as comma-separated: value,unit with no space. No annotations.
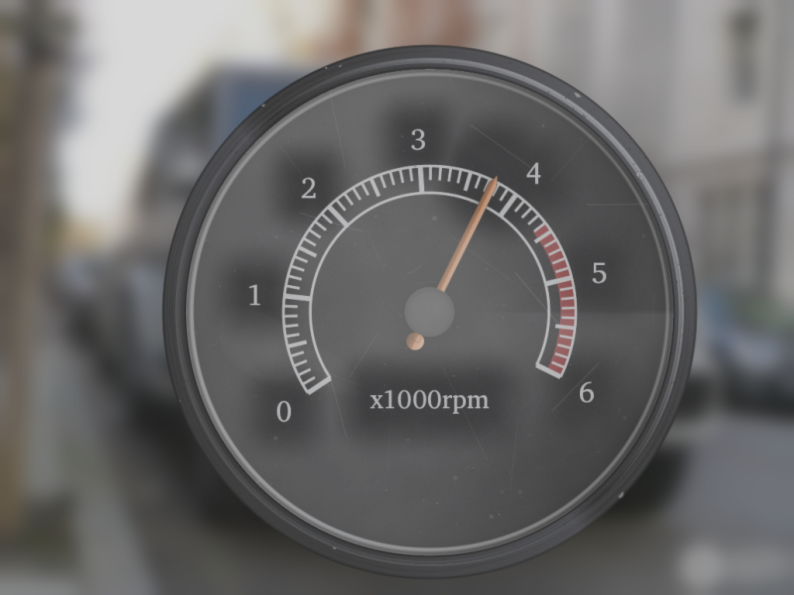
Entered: 3750,rpm
